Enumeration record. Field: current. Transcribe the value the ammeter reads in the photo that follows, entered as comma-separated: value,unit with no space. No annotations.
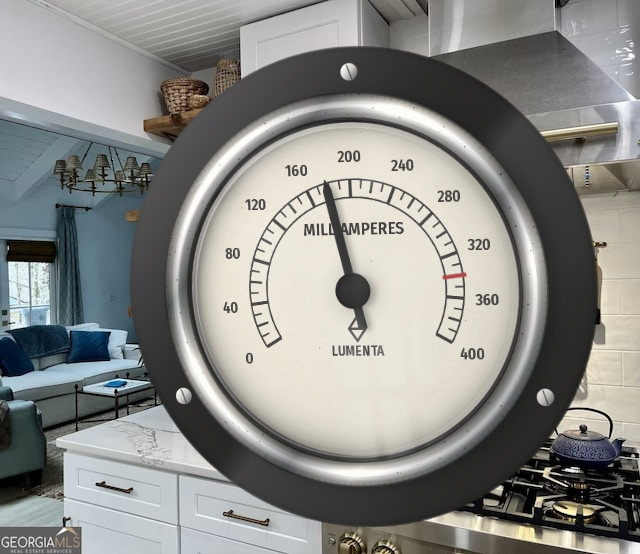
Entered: 180,mA
